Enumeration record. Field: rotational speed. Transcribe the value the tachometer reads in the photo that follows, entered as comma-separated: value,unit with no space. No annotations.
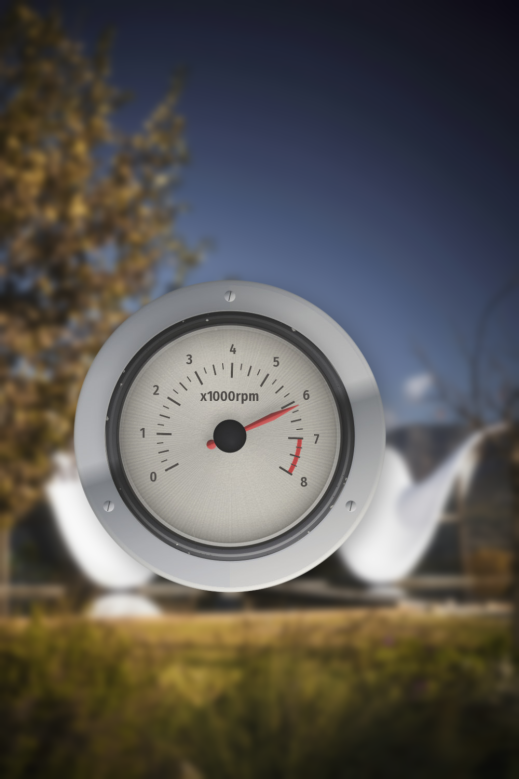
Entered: 6125,rpm
